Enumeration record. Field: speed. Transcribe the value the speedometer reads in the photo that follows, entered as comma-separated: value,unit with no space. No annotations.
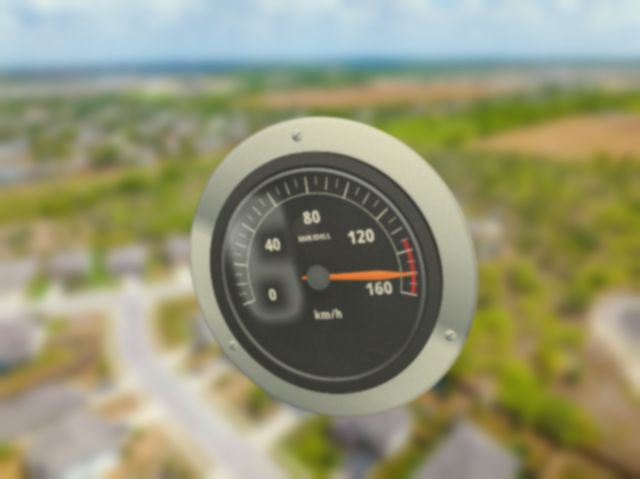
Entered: 150,km/h
